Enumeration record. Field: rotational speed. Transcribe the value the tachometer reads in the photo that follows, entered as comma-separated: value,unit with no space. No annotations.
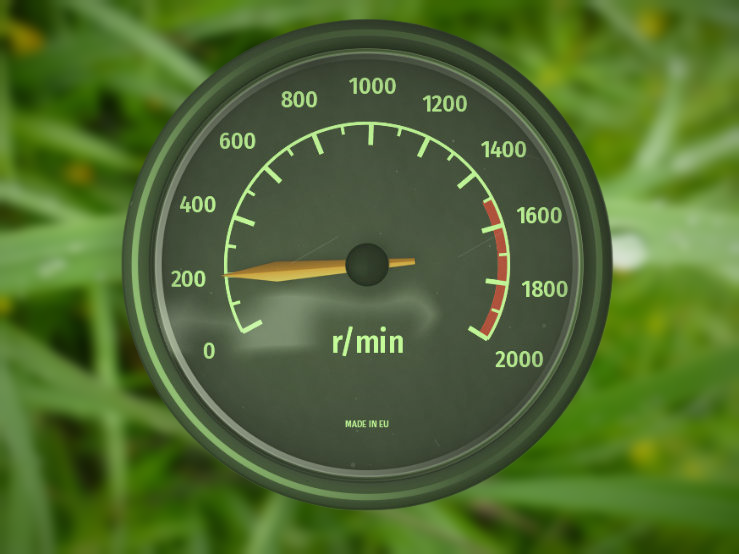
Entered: 200,rpm
